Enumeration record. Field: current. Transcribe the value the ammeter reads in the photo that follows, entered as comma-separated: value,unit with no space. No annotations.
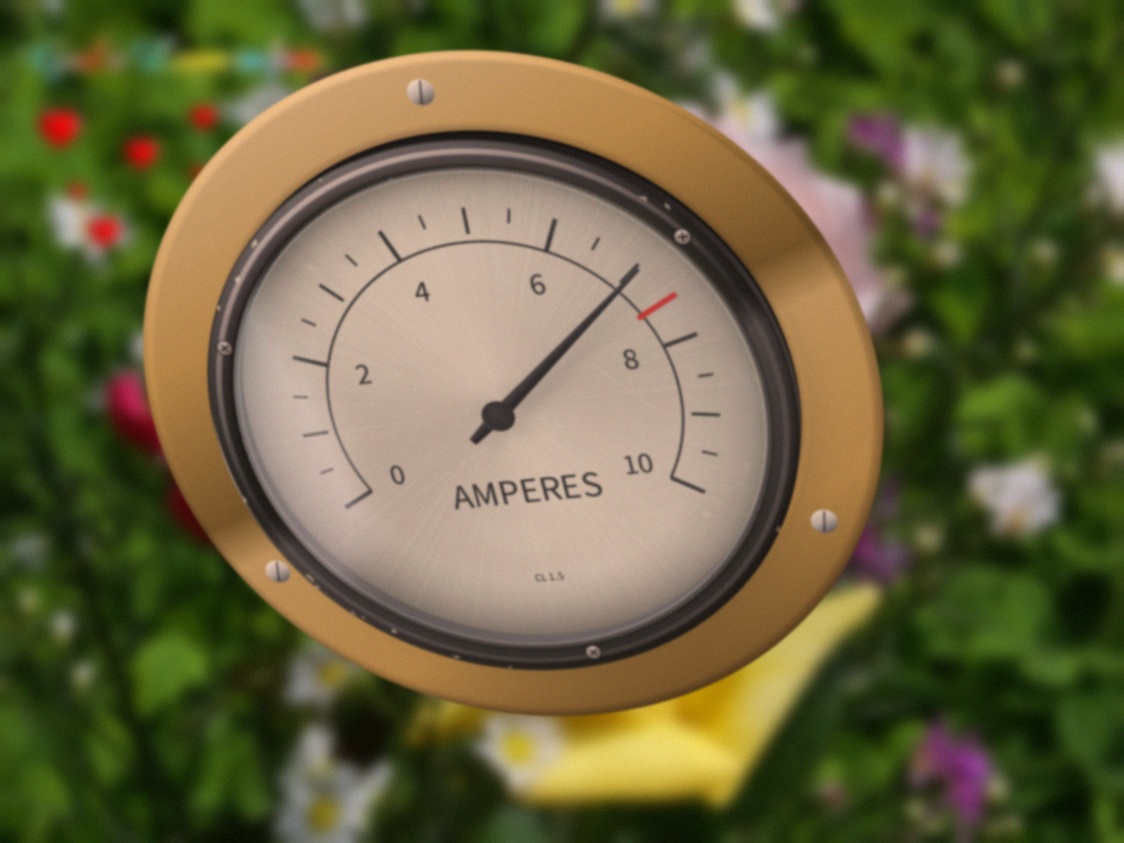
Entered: 7,A
